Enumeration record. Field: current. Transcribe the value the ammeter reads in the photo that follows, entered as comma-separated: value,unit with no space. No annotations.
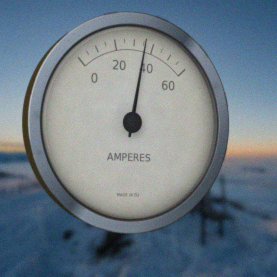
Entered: 35,A
